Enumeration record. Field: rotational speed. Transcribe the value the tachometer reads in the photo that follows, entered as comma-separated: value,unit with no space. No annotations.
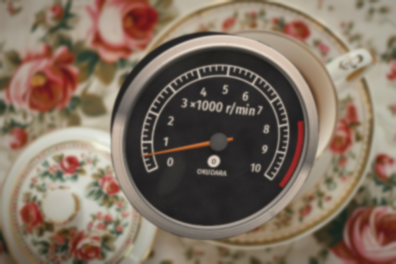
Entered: 600,rpm
